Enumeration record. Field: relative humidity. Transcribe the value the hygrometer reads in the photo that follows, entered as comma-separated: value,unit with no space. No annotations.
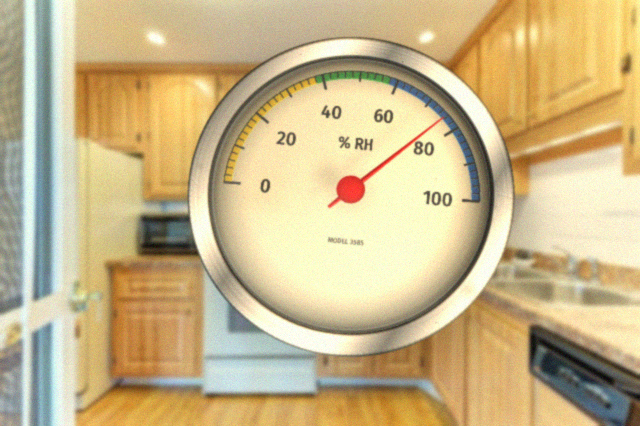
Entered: 76,%
